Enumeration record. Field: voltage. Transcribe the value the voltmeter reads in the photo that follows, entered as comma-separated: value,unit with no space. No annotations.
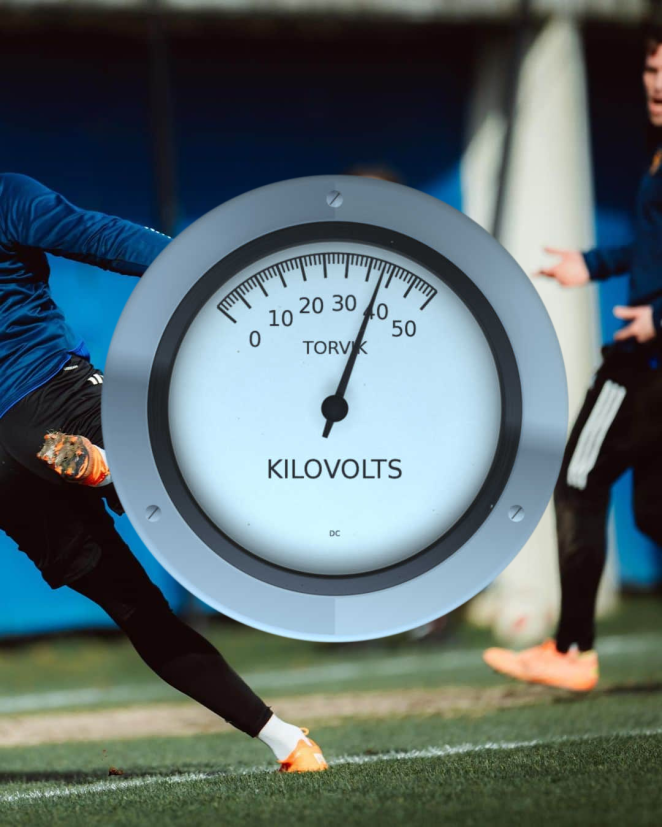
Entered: 38,kV
